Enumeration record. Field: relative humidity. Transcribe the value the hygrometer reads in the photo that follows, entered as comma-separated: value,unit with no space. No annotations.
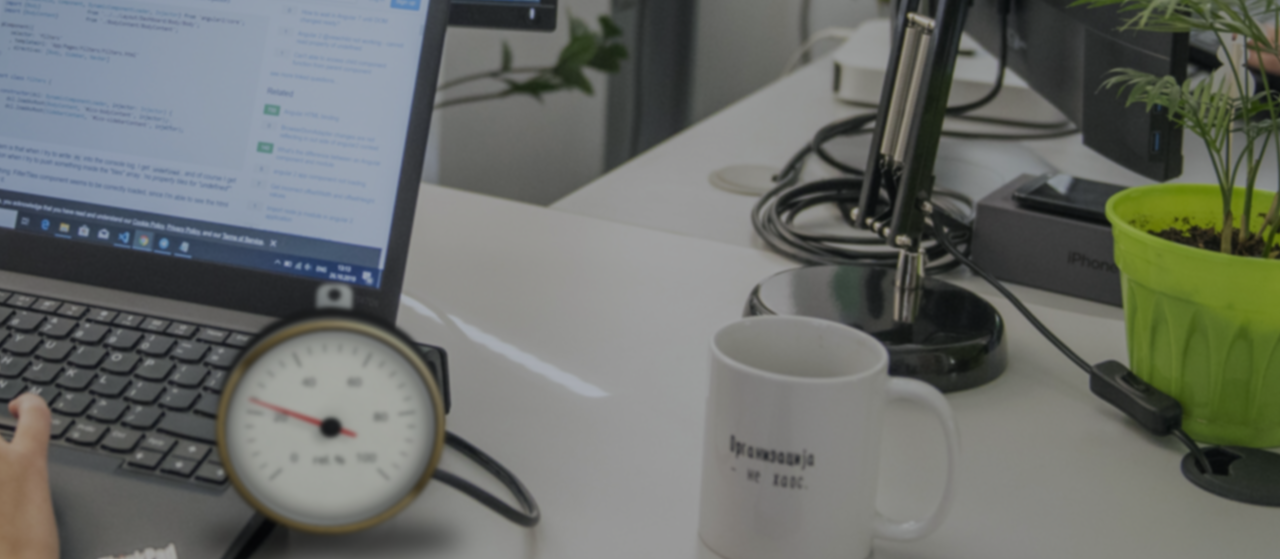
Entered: 24,%
